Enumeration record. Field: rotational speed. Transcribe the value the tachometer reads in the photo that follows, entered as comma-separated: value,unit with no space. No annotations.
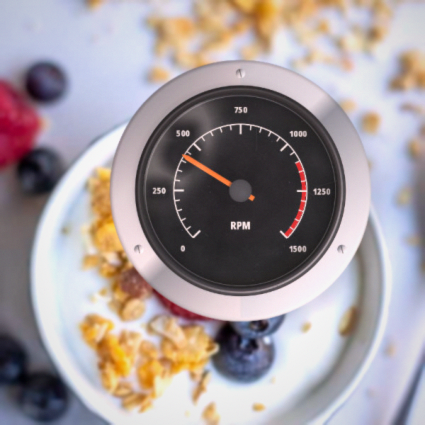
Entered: 425,rpm
